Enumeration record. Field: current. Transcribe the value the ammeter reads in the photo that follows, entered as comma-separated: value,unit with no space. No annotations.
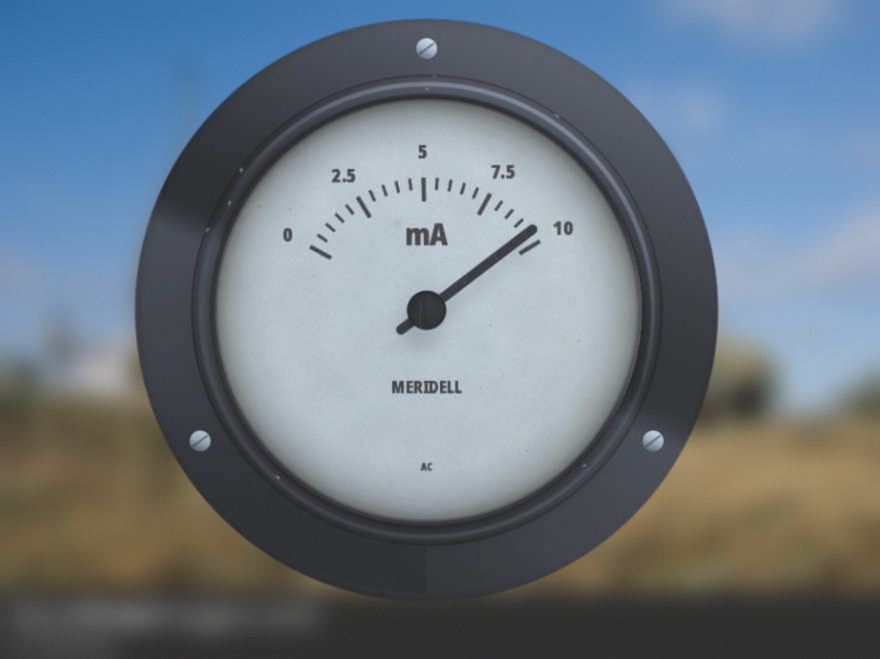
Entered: 9.5,mA
